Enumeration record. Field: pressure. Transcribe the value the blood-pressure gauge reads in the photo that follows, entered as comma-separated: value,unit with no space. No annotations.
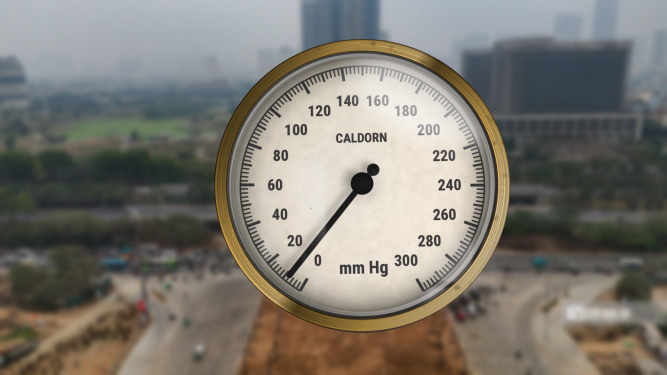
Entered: 8,mmHg
